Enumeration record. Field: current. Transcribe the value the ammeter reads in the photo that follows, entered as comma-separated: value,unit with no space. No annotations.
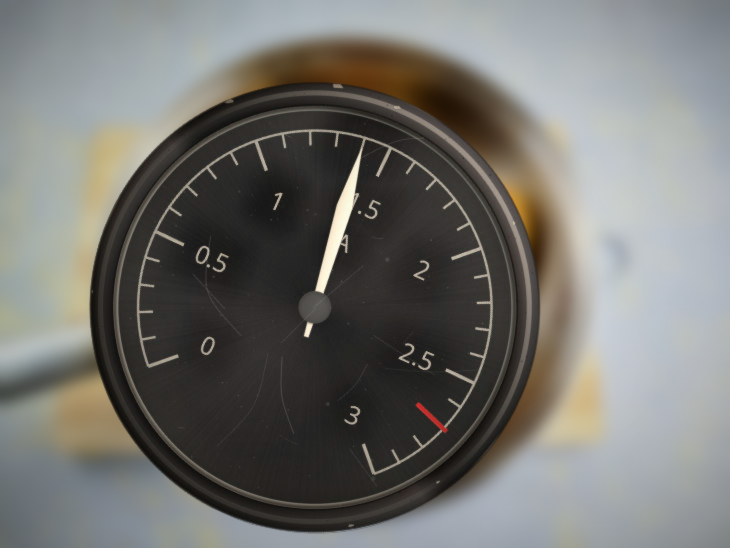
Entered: 1.4,A
